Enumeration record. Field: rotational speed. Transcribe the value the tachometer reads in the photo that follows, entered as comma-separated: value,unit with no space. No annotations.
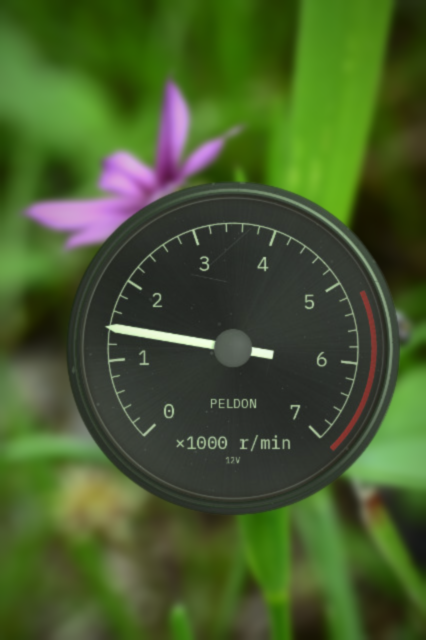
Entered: 1400,rpm
